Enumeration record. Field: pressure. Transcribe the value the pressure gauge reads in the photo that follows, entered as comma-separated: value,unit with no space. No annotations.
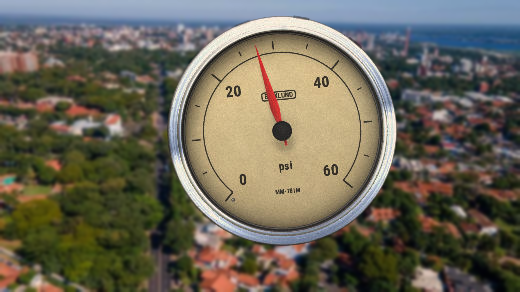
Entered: 27.5,psi
